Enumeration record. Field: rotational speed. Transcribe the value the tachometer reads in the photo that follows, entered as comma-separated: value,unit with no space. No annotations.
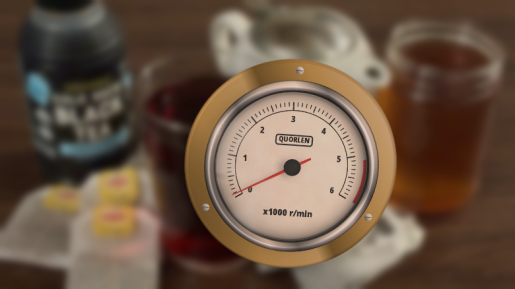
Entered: 100,rpm
